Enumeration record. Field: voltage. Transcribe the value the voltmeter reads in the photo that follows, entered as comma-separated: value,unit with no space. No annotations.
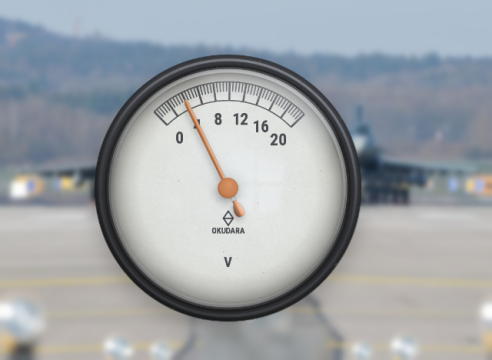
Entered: 4,V
